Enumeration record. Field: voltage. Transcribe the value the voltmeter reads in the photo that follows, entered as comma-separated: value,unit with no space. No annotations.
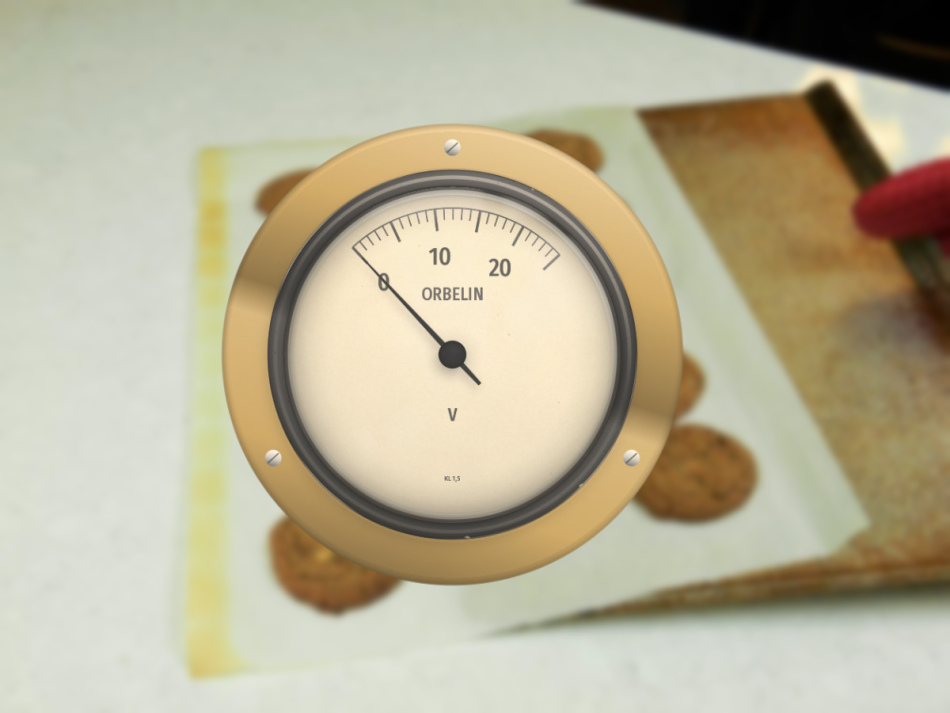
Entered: 0,V
